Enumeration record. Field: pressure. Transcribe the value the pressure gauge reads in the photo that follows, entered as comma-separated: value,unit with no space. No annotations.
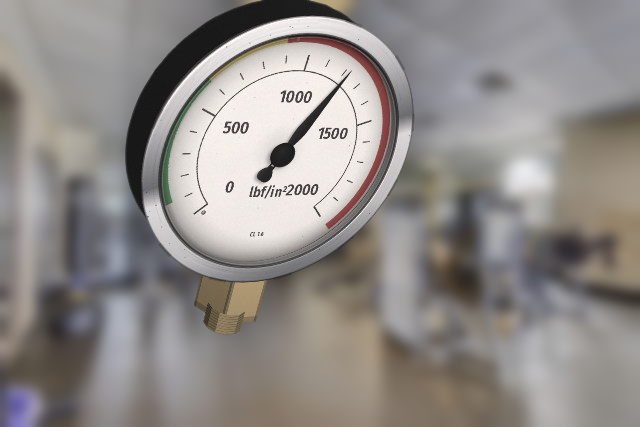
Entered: 1200,psi
